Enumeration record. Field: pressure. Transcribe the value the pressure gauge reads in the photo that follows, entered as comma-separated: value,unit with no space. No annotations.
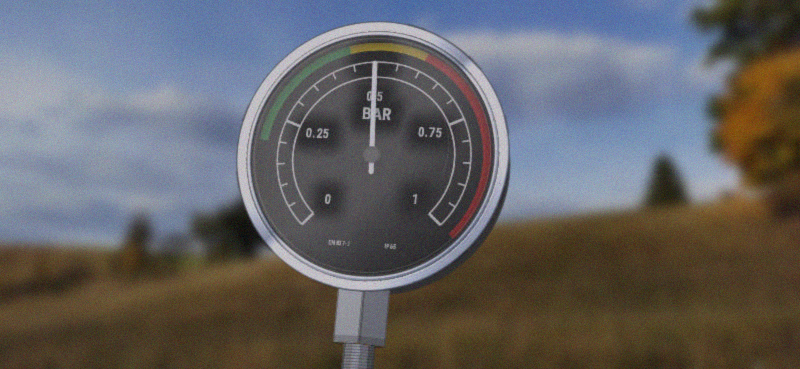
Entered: 0.5,bar
